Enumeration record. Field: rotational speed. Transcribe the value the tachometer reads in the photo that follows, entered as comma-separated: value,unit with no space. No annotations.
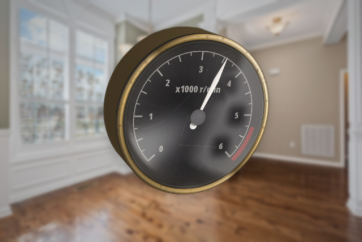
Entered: 3500,rpm
